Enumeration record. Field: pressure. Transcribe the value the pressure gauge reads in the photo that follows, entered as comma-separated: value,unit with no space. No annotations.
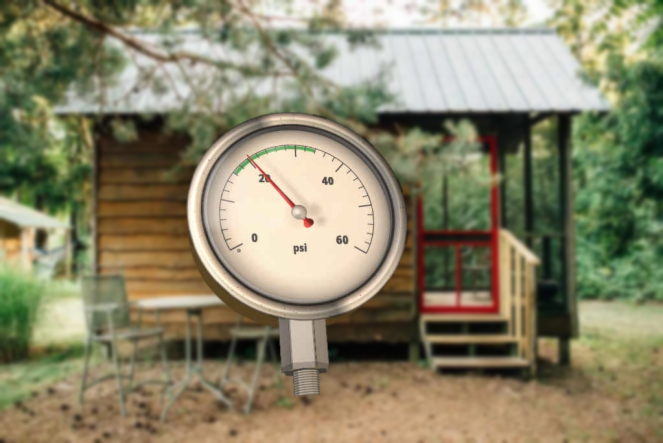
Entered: 20,psi
